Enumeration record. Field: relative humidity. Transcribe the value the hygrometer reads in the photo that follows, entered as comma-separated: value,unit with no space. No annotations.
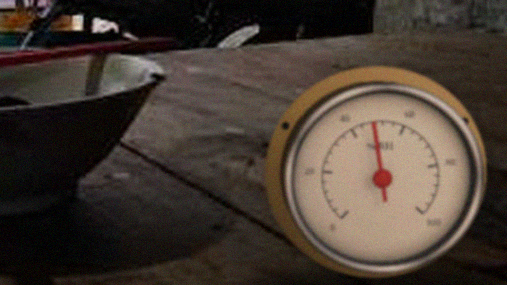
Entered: 48,%
